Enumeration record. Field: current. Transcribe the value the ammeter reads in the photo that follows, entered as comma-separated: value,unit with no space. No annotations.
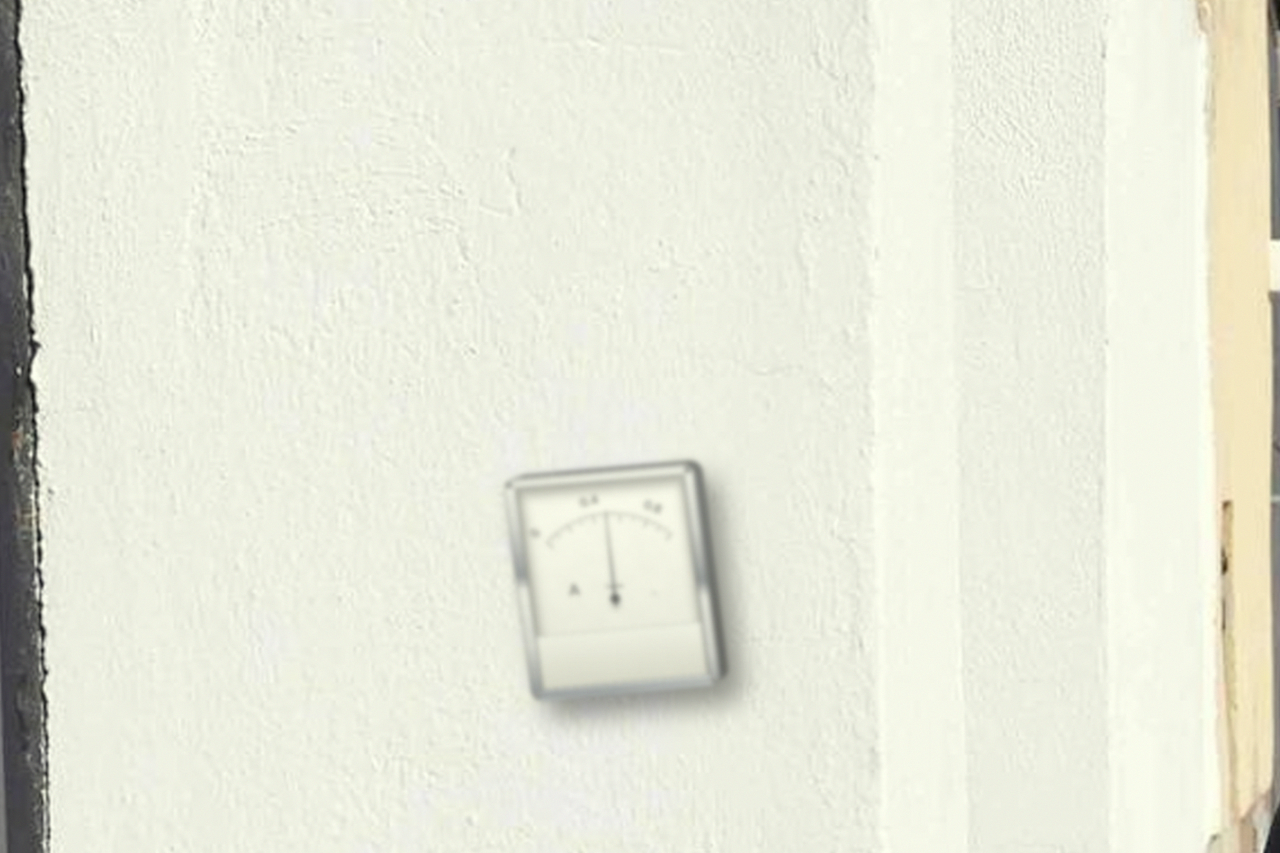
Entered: 0.5,A
